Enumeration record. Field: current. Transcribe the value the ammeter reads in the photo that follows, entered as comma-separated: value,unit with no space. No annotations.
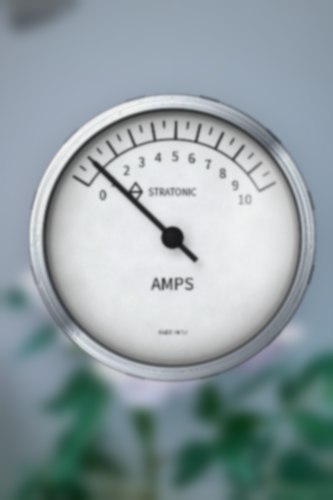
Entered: 1,A
